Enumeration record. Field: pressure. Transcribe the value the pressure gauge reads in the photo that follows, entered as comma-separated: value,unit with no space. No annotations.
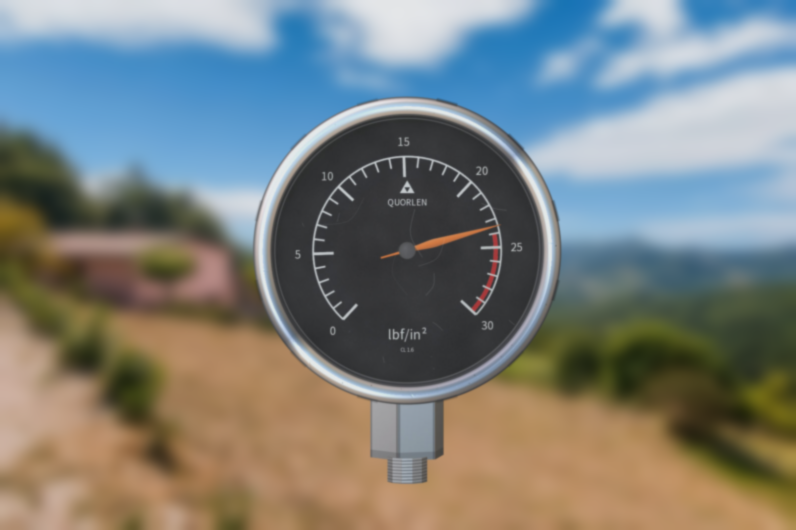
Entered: 23.5,psi
